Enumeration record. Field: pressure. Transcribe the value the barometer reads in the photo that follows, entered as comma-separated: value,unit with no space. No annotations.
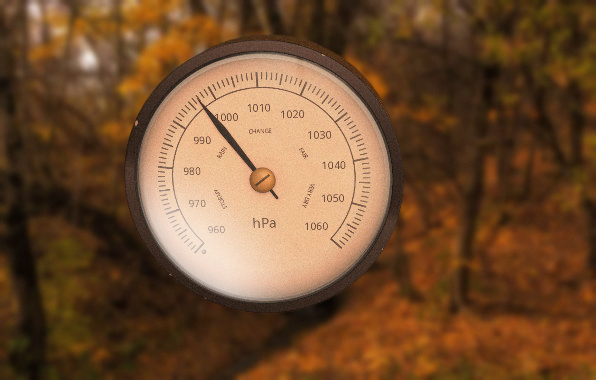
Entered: 997,hPa
